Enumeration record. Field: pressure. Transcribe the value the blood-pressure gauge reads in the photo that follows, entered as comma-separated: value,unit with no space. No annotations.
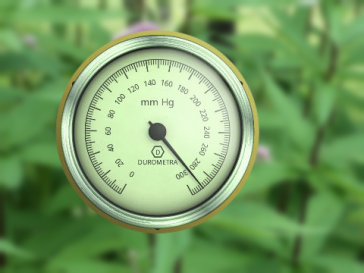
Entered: 290,mmHg
